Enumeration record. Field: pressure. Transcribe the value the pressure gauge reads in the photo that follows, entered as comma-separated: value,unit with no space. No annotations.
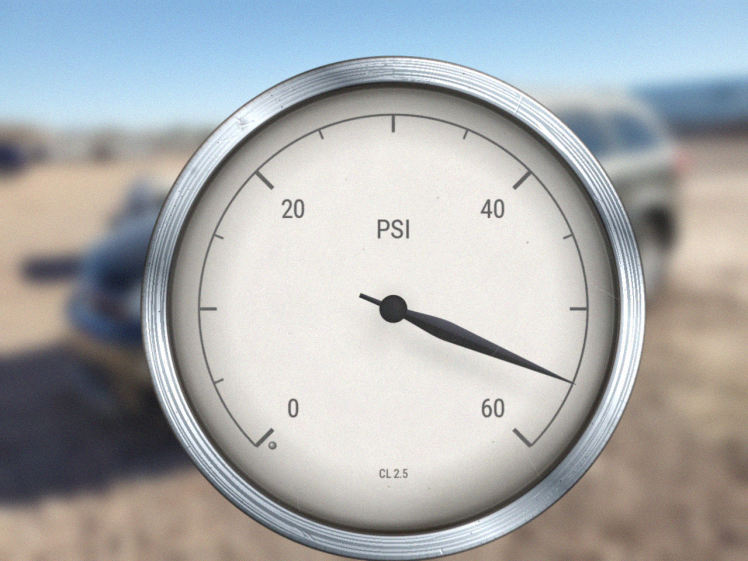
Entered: 55,psi
